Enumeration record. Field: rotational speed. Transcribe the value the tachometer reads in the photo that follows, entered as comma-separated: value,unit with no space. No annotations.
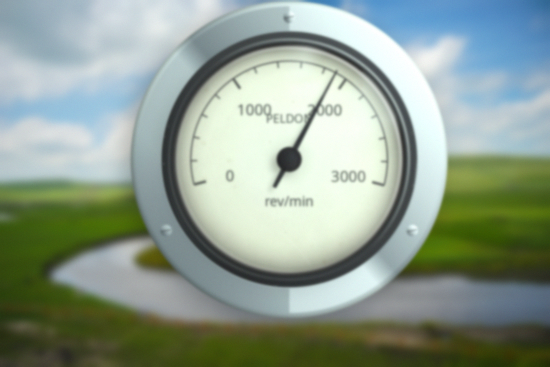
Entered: 1900,rpm
